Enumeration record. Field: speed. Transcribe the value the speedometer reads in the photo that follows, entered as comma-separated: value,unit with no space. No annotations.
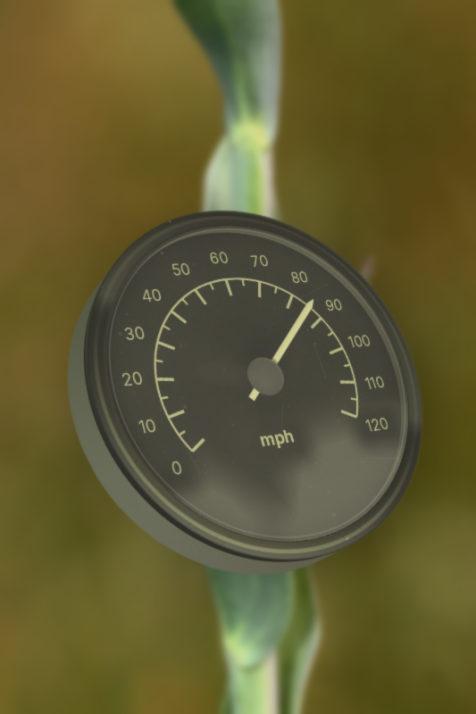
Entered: 85,mph
